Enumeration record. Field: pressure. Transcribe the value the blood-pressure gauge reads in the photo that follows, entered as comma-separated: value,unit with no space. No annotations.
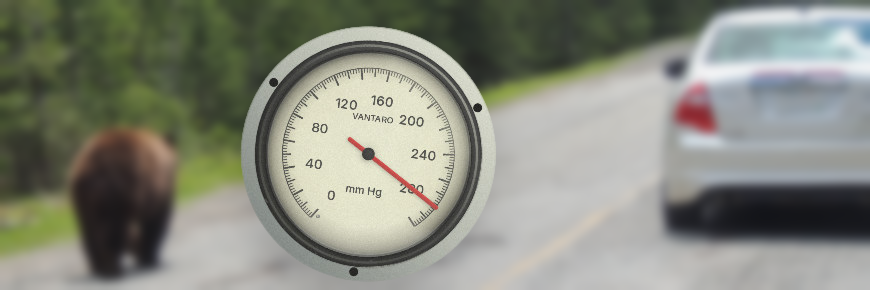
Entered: 280,mmHg
